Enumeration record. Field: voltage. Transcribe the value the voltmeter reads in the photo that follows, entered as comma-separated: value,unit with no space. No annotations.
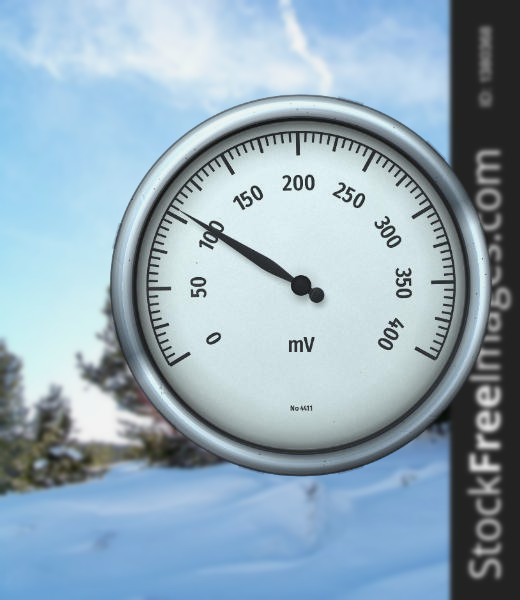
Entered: 105,mV
